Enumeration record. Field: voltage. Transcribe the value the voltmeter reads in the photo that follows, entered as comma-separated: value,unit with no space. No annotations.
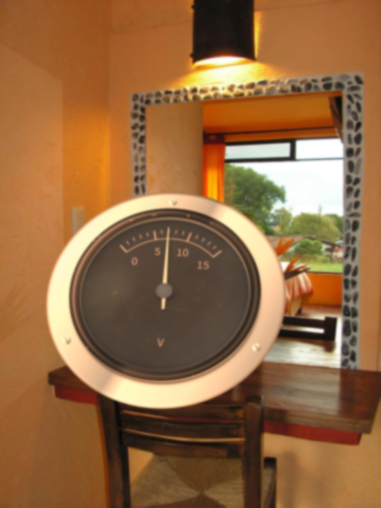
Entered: 7,V
